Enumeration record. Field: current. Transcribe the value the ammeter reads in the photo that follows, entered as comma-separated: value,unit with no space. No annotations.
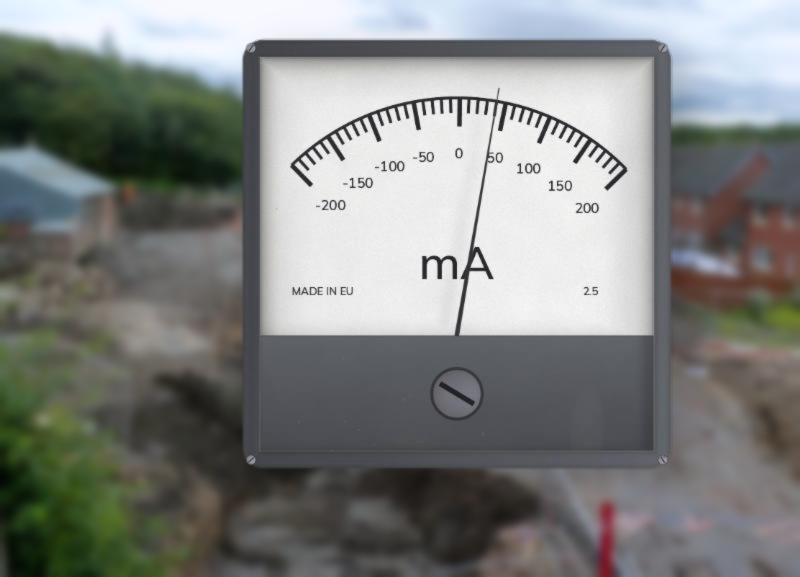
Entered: 40,mA
